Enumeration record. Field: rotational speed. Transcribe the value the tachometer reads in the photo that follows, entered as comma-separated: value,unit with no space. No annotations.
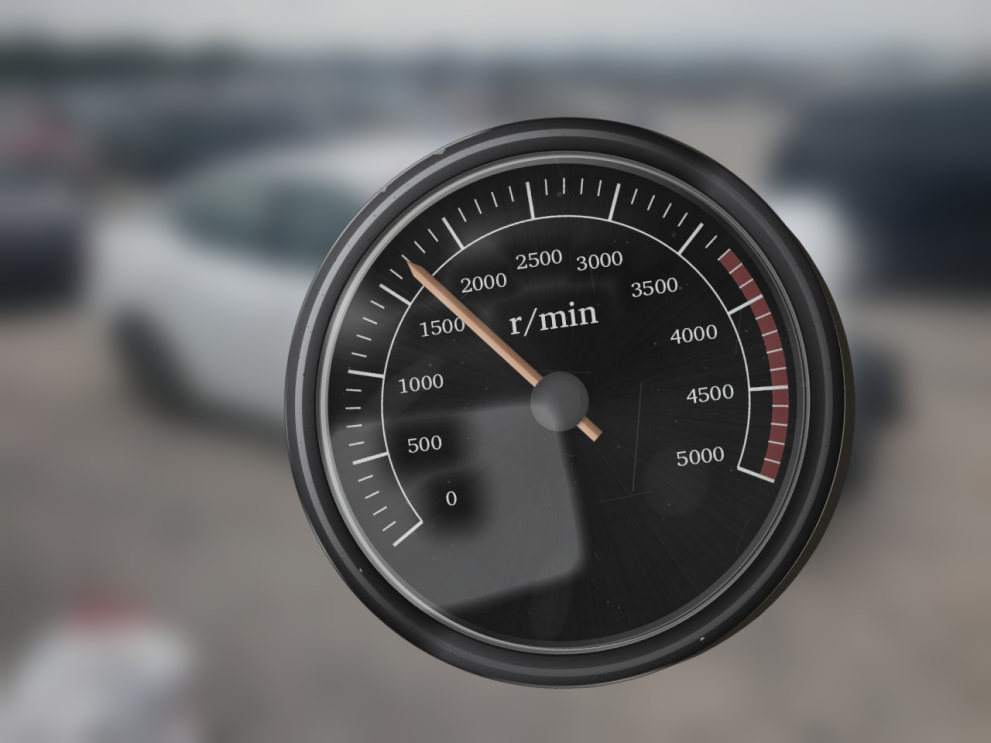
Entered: 1700,rpm
